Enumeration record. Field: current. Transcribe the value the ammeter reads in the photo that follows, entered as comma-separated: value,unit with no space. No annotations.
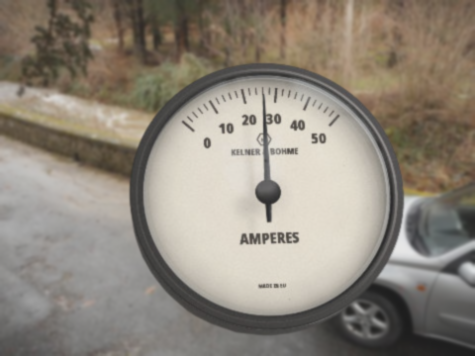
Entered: 26,A
